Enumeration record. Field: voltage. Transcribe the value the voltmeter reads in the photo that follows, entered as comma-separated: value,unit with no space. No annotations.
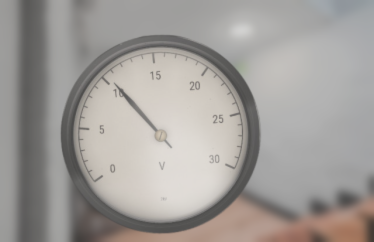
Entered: 10.5,V
